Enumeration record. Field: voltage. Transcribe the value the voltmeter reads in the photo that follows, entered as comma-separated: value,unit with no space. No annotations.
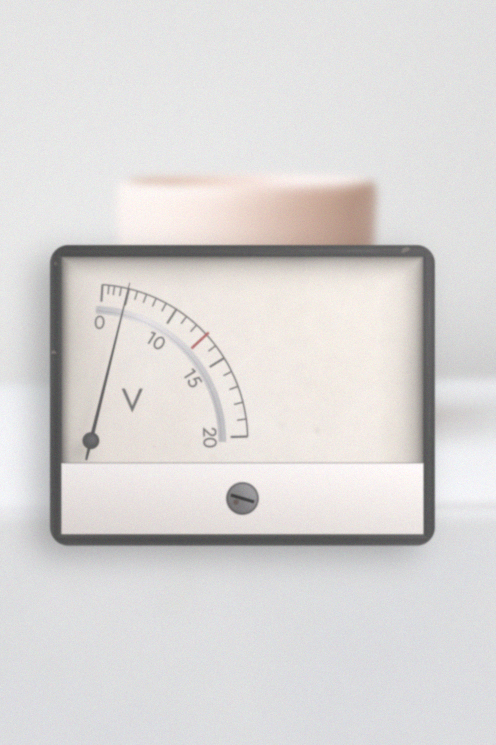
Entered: 5,V
